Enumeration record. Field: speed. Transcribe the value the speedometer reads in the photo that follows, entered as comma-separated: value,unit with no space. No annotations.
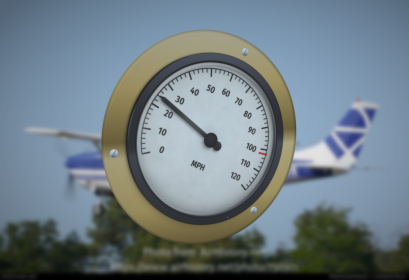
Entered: 24,mph
